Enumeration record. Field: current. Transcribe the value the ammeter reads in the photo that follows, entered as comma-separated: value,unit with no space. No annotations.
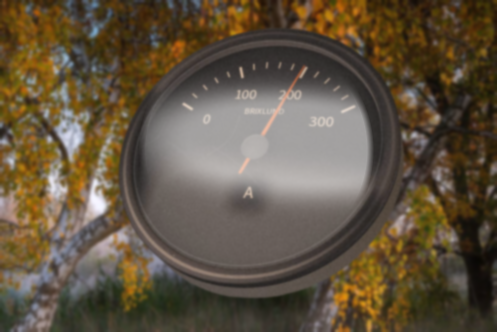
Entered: 200,A
